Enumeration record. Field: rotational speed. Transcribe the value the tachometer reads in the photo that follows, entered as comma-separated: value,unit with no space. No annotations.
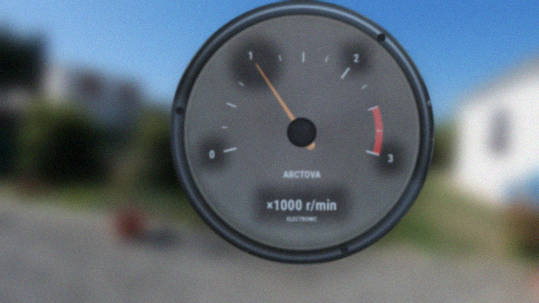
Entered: 1000,rpm
